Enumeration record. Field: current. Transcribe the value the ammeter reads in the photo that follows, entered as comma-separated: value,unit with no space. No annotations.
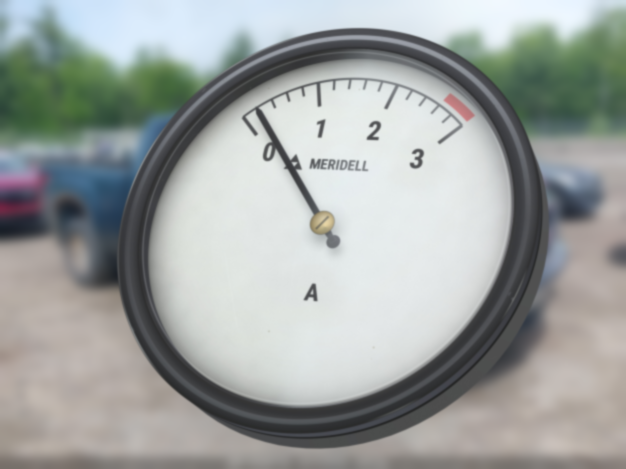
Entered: 0.2,A
